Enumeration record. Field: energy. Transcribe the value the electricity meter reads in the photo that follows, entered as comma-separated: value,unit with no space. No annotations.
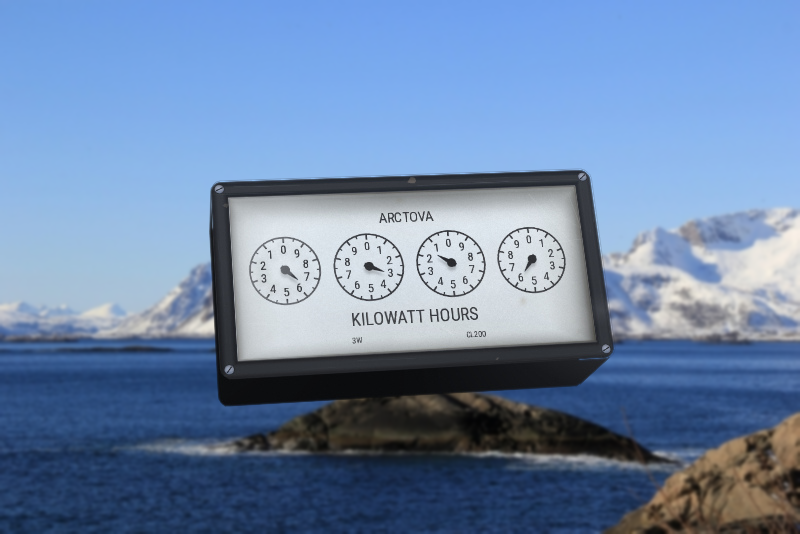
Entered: 6316,kWh
